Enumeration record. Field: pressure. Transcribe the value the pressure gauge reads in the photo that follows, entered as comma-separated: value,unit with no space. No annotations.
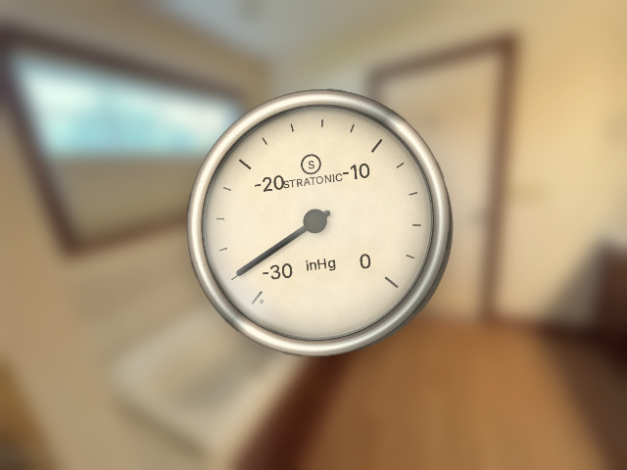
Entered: -28,inHg
